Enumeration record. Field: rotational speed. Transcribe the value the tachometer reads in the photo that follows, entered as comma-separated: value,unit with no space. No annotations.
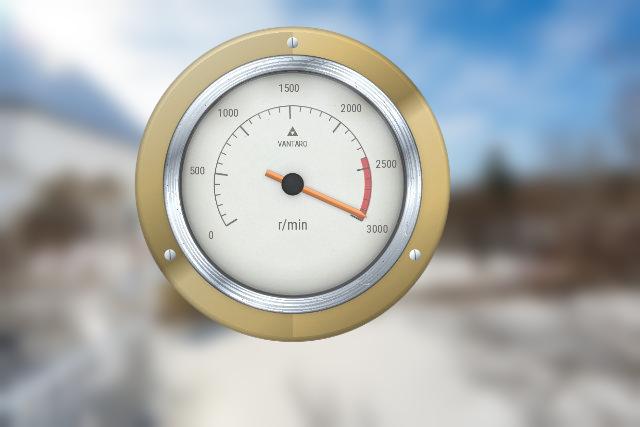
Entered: 2950,rpm
